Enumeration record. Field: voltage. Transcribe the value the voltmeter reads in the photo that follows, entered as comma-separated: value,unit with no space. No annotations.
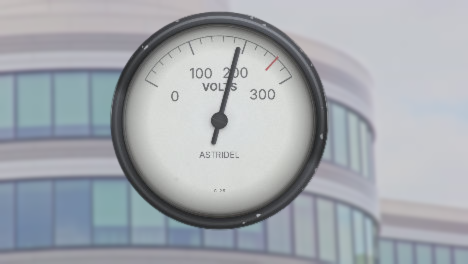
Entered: 190,V
